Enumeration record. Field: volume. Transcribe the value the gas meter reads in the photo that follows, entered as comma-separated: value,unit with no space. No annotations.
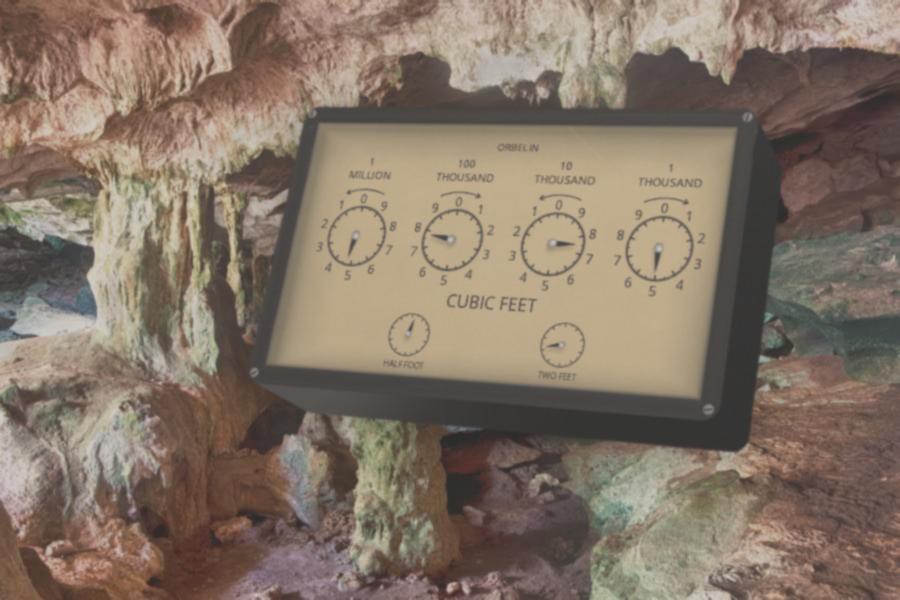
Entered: 477500,ft³
